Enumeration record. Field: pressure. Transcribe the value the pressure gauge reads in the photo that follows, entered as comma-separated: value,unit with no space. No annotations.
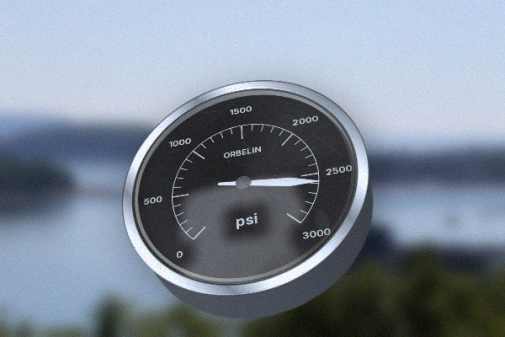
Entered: 2600,psi
